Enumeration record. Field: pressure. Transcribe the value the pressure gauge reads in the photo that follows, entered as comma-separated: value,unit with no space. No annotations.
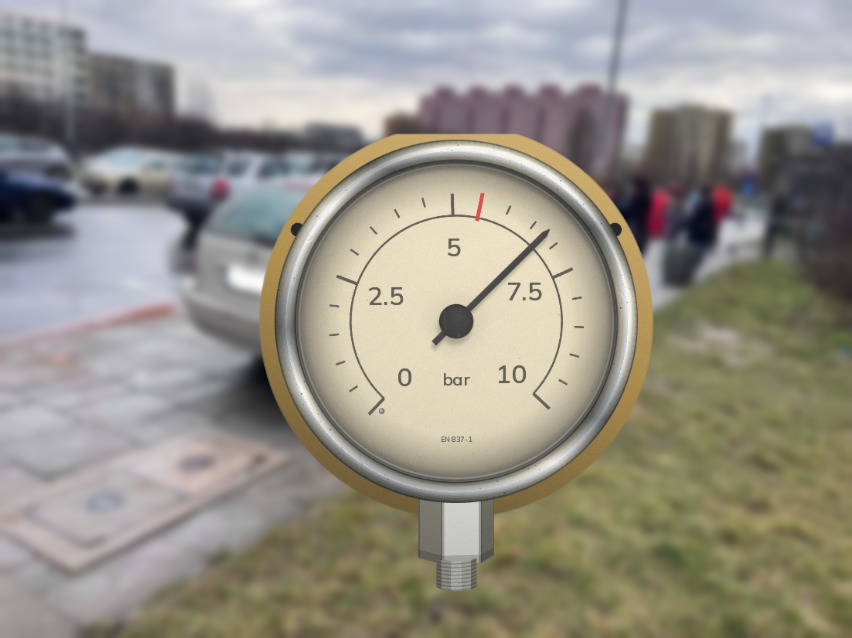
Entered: 6.75,bar
